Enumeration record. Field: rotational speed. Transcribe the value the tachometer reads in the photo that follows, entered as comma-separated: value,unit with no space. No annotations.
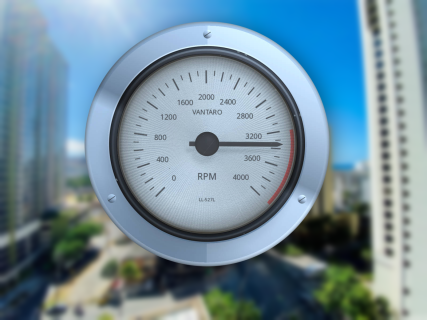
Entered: 3350,rpm
